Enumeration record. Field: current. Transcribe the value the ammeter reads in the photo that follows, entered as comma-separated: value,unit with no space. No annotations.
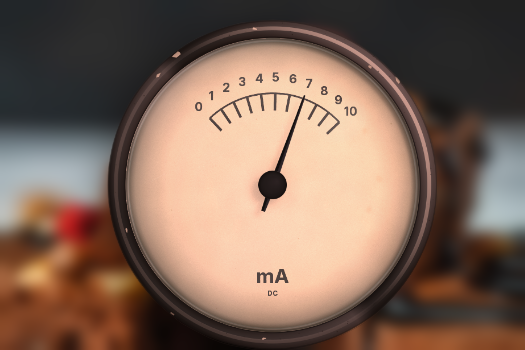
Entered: 7,mA
